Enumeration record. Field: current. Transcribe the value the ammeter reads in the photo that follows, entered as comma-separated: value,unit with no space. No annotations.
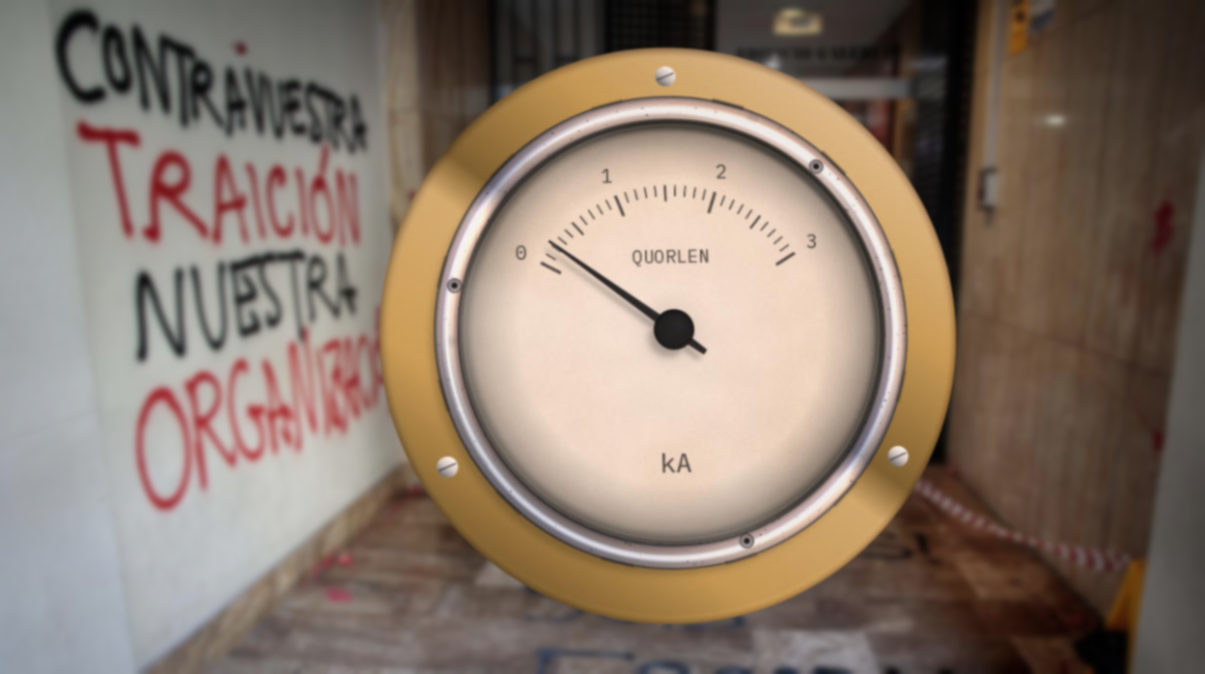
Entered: 0.2,kA
